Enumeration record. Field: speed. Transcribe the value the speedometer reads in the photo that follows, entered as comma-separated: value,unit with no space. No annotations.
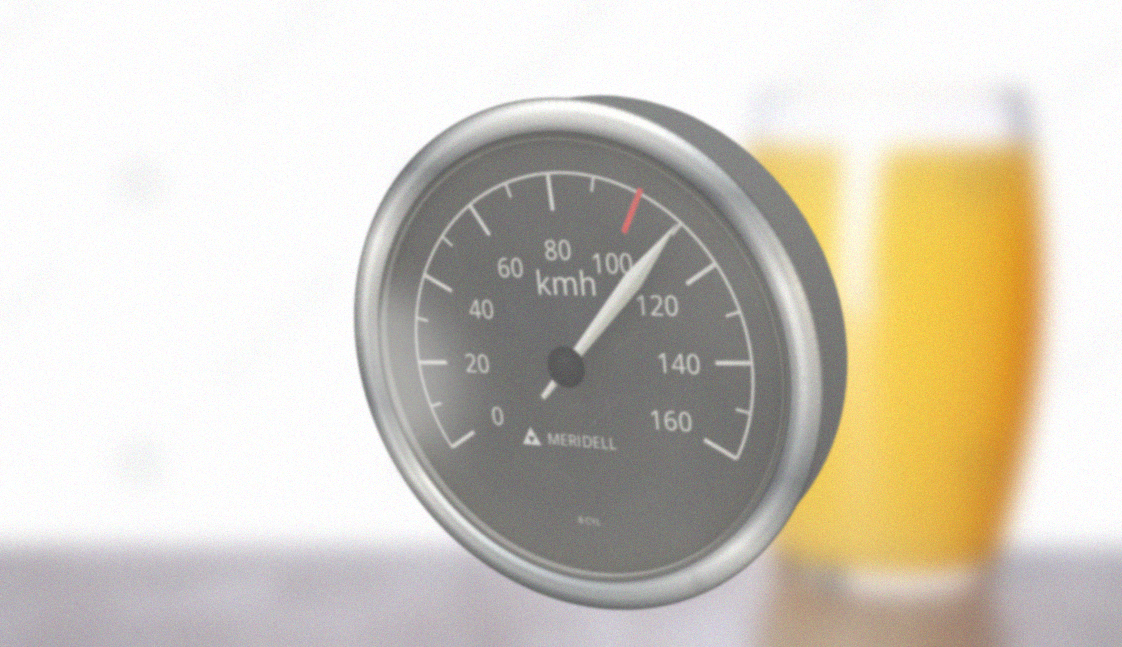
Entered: 110,km/h
